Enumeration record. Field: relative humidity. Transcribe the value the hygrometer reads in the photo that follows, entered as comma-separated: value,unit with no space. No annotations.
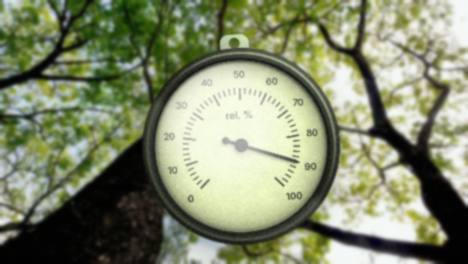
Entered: 90,%
